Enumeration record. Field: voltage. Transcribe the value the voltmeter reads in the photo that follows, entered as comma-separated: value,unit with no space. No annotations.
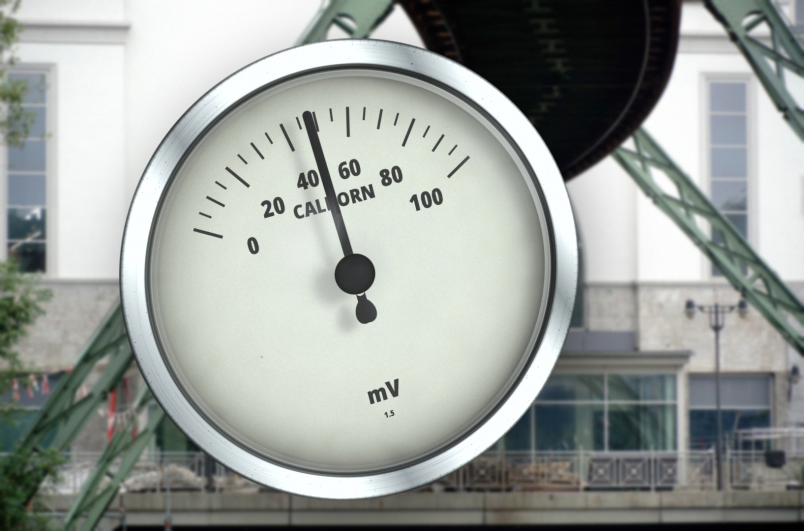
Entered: 47.5,mV
